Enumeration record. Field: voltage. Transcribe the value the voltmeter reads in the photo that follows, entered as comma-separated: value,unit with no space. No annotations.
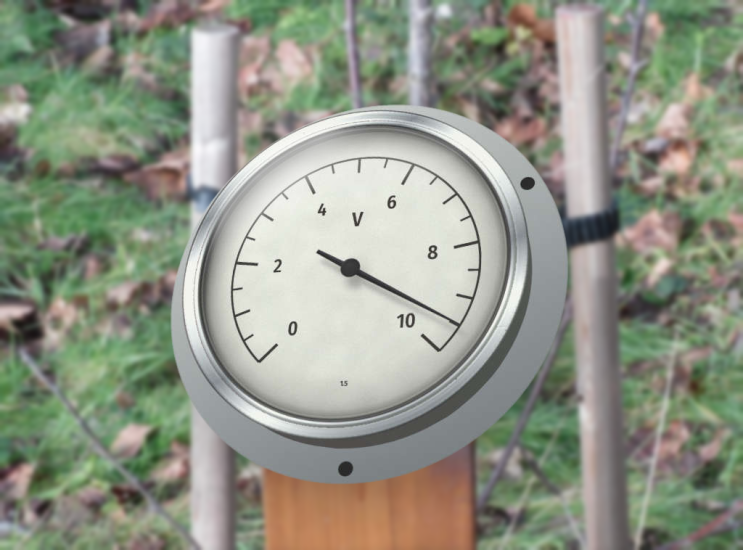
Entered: 9.5,V
